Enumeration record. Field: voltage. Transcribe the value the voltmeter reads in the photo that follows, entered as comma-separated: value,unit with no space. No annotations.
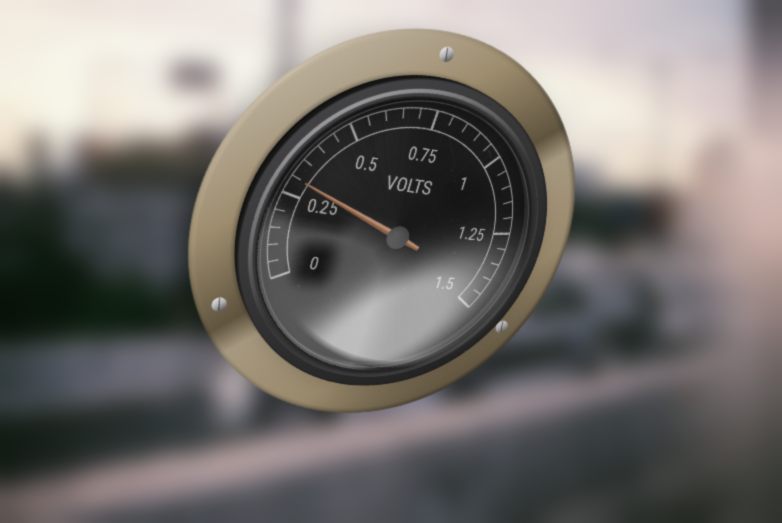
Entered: 0.3,V
